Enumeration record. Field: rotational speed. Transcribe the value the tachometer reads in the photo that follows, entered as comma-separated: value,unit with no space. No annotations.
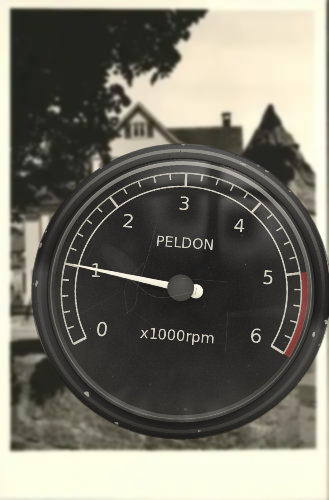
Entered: 1000,rpm
